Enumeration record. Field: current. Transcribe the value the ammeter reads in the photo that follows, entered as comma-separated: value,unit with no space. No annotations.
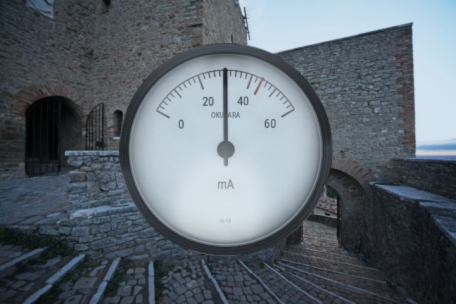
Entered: 30,mA
